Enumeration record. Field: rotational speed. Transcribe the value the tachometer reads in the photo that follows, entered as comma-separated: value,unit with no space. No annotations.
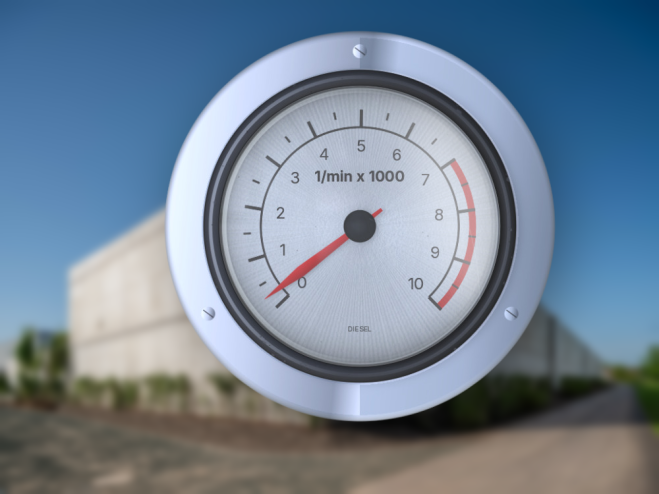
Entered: 250,rpm
